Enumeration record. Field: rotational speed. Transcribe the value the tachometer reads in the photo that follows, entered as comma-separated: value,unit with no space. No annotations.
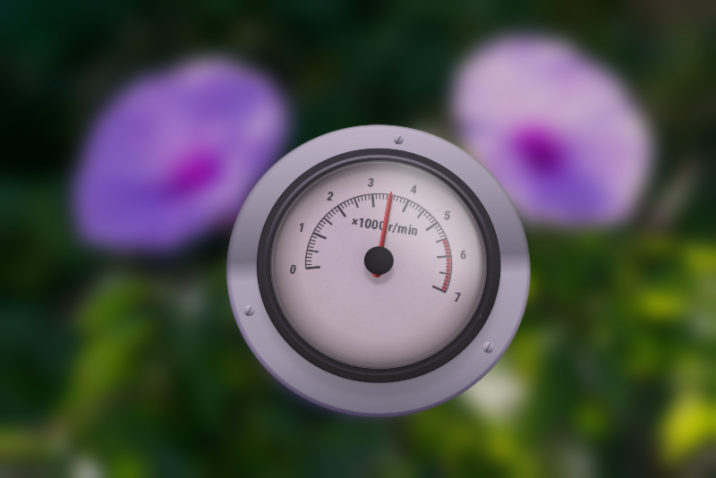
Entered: 3500,rpm
